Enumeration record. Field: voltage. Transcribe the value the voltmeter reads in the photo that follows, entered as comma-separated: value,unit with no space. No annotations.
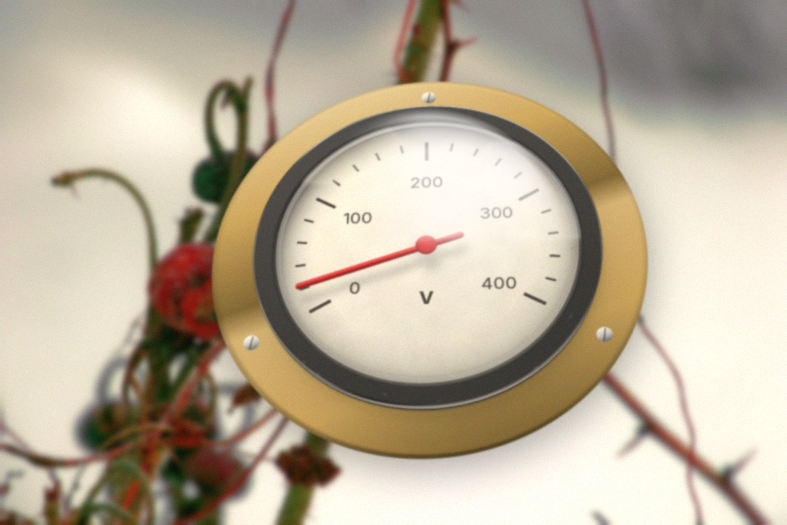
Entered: 20,V
